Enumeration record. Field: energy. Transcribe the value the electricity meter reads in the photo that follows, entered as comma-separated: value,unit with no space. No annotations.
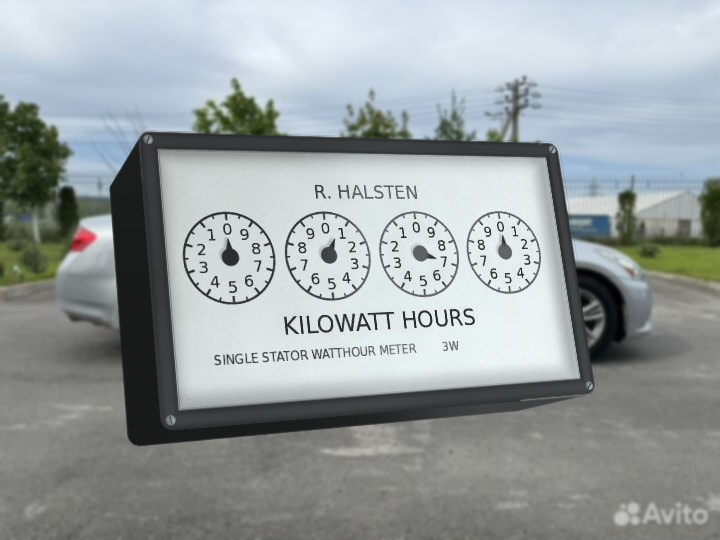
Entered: 70,kWh
